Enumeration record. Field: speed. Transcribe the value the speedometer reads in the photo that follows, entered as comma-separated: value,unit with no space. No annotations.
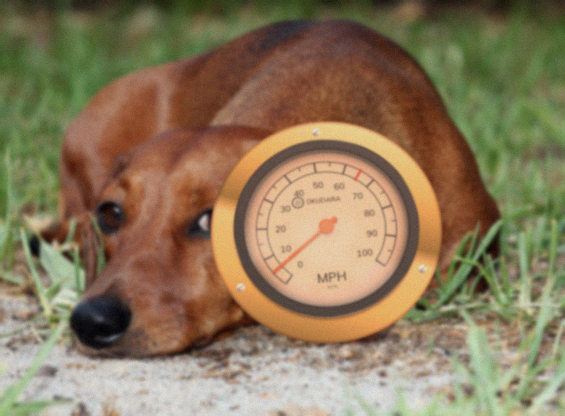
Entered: 5,mph
